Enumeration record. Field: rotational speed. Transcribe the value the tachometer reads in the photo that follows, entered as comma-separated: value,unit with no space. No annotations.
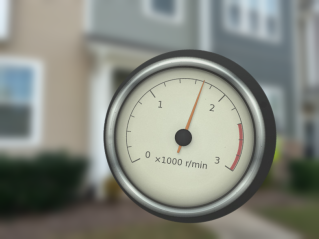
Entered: 1700,rpm
